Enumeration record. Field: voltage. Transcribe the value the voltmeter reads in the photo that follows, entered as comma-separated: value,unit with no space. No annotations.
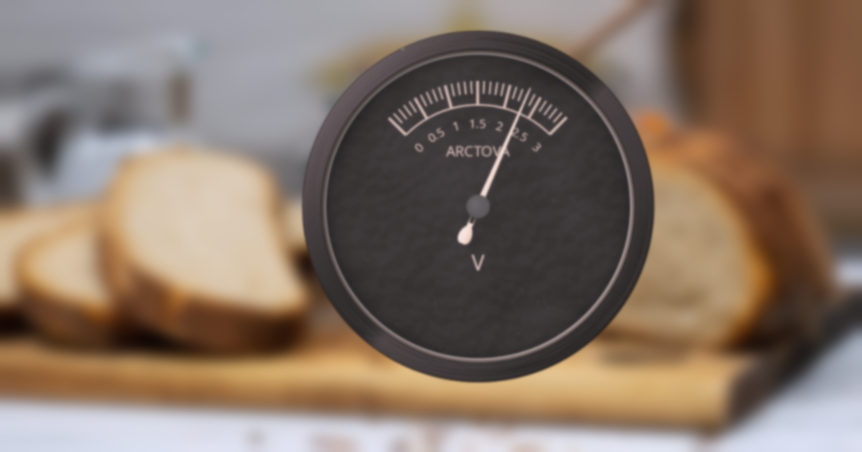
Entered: 2.3,V
